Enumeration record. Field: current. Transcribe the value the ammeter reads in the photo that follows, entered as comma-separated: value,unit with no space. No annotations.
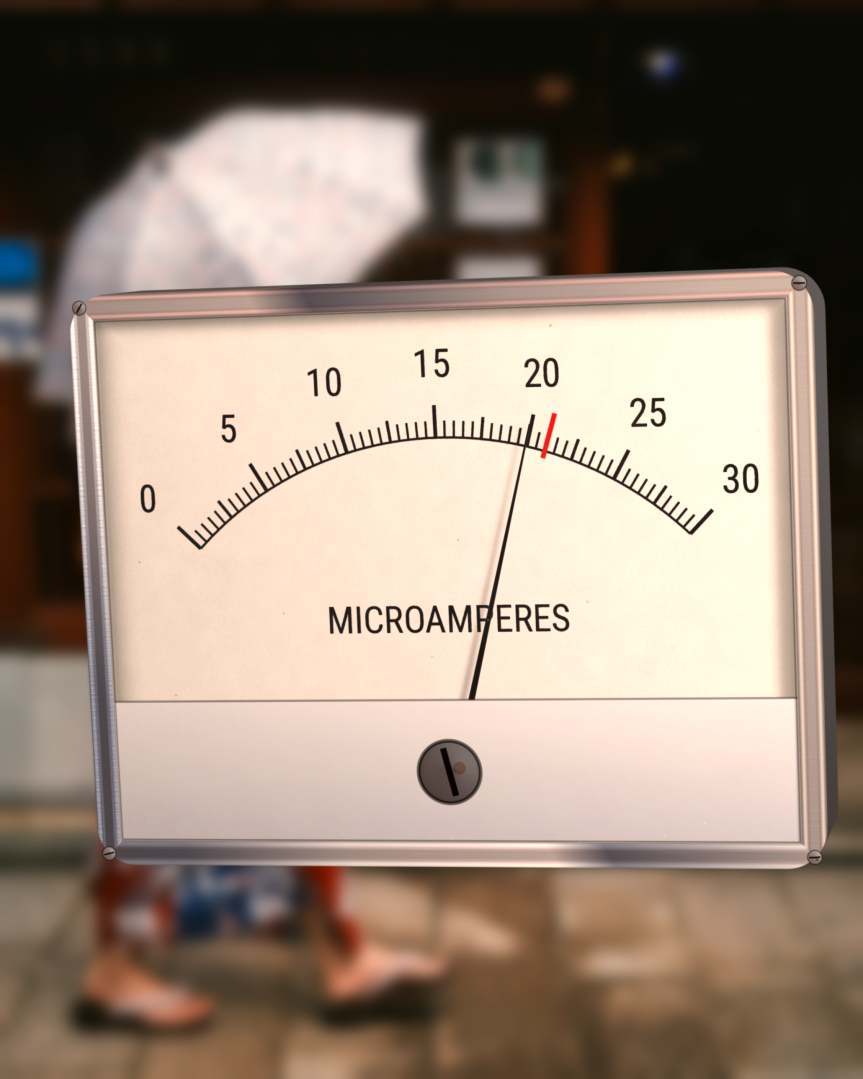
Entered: 20,µA
